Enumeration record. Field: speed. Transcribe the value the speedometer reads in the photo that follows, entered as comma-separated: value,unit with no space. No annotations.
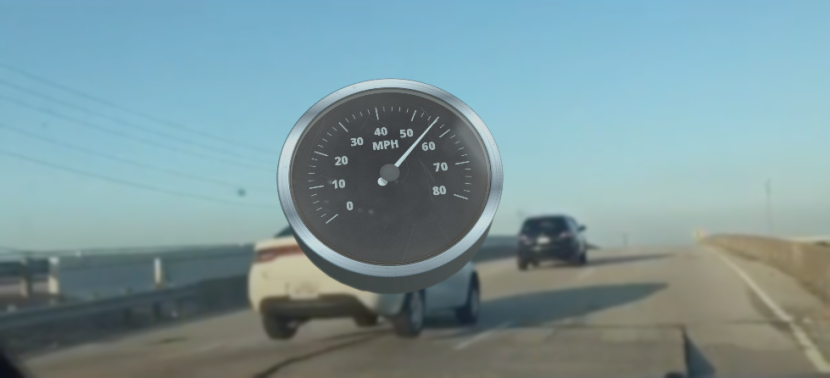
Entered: 56,mph
